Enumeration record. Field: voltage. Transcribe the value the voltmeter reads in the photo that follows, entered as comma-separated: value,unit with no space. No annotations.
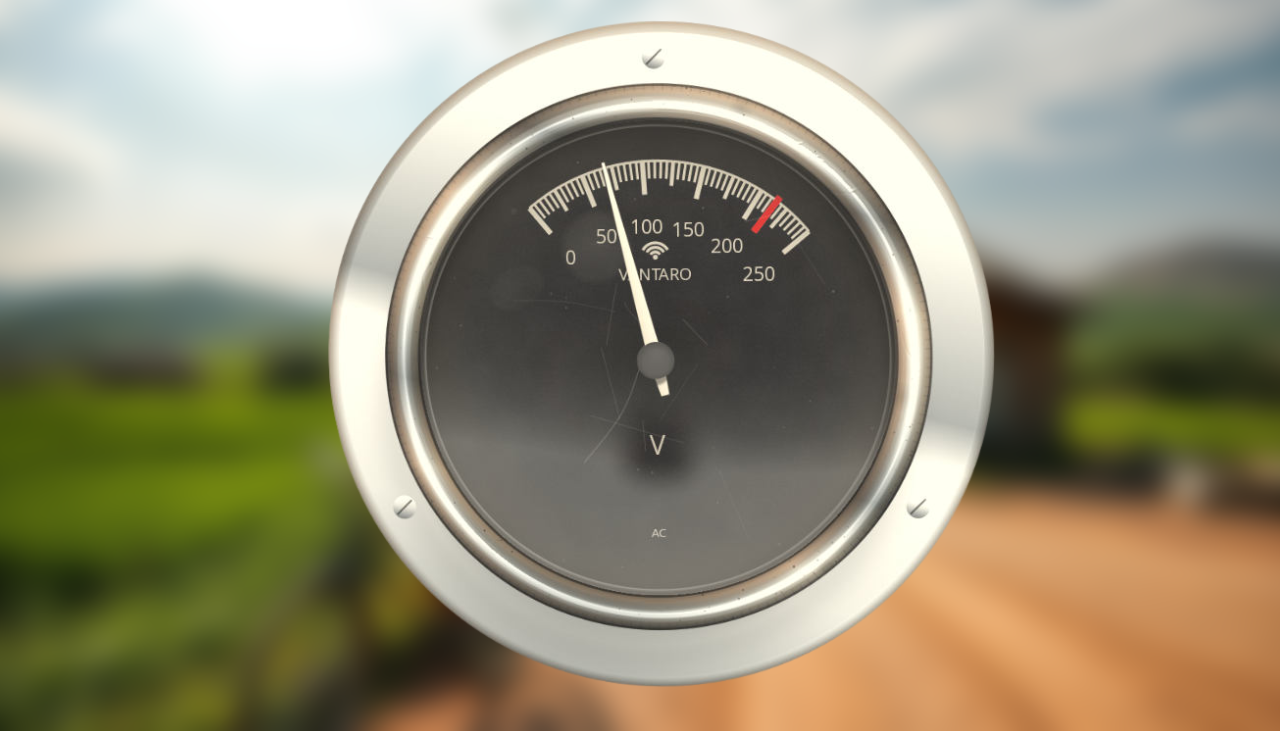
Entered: 70,V
